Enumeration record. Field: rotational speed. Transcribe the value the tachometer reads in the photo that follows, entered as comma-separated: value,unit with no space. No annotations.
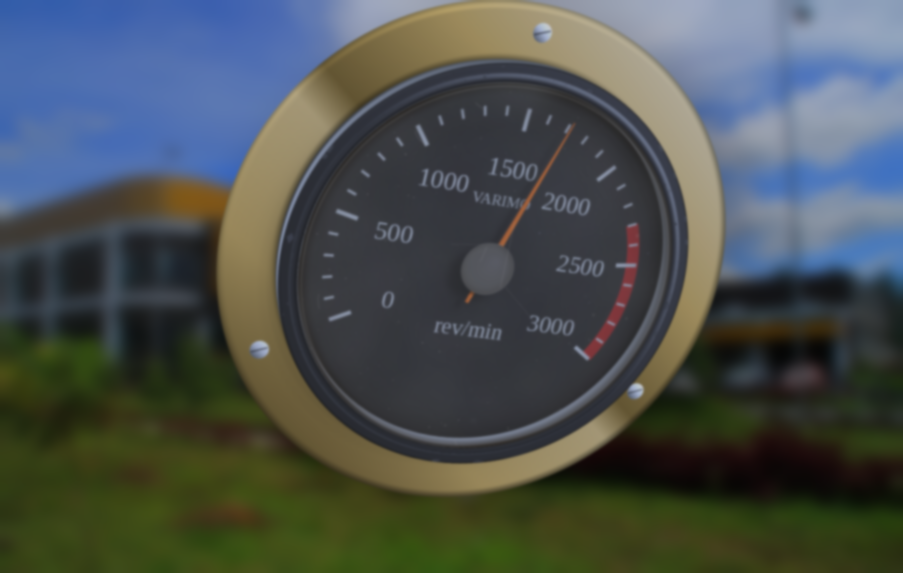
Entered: 1700,rpm
